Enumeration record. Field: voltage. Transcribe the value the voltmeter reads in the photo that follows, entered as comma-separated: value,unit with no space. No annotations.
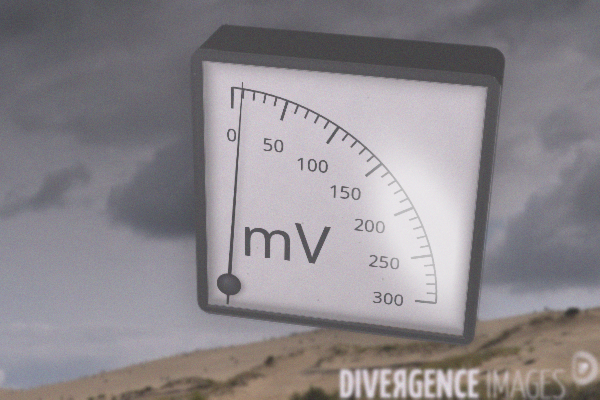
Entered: 10,mV
